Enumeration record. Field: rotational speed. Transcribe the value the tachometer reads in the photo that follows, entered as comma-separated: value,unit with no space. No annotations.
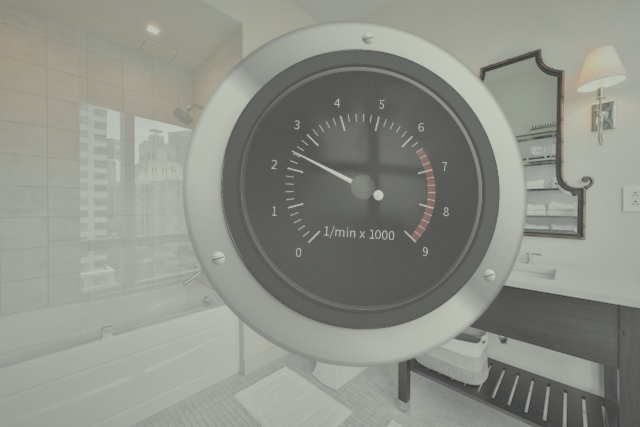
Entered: 2400,rpm
